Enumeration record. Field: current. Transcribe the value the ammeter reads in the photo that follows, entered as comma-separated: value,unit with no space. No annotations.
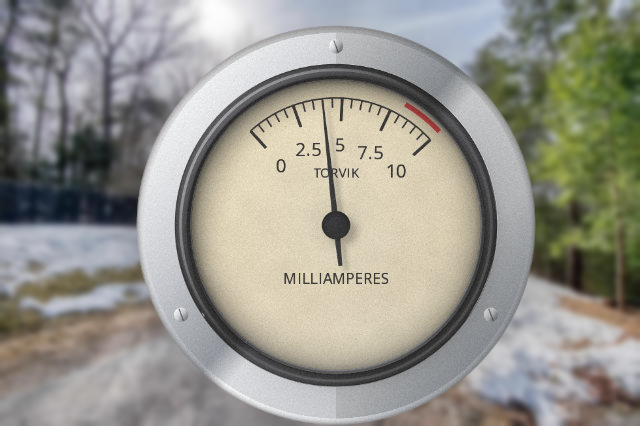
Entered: 4,mA
